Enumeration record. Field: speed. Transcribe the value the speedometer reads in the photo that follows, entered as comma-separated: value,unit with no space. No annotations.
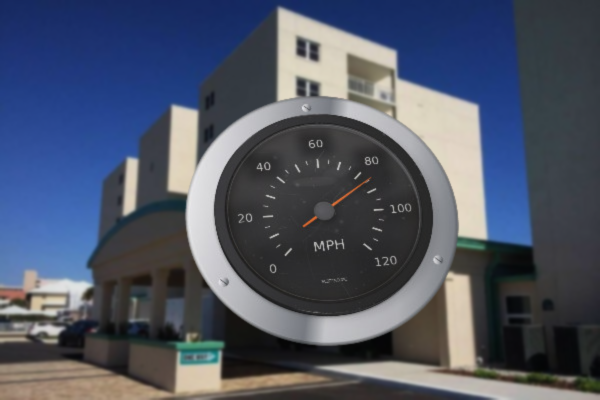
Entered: 85,mph
